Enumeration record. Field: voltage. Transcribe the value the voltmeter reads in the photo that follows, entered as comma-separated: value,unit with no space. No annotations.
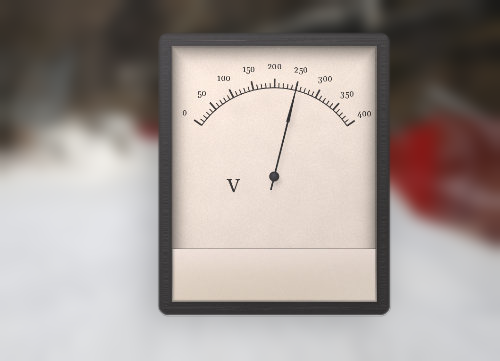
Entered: 250,V
